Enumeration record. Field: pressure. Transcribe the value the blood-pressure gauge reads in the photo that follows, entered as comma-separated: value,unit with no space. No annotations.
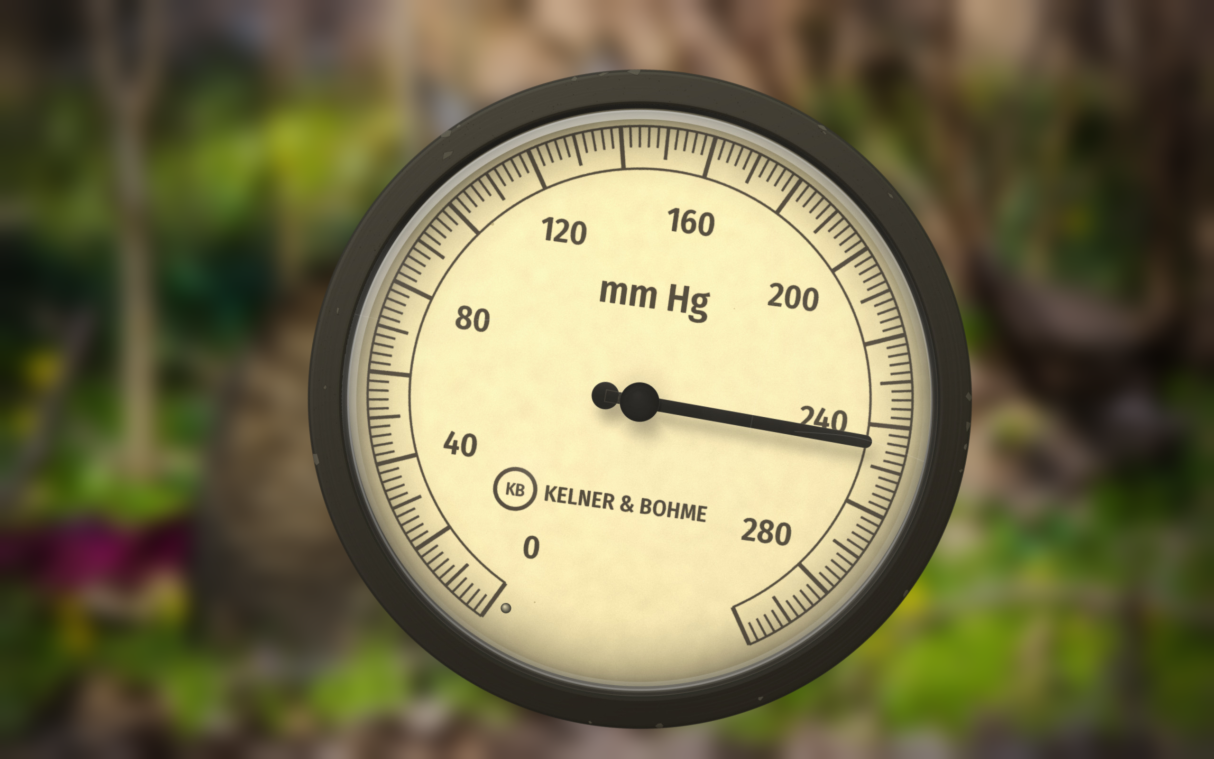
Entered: 244,mmHg
